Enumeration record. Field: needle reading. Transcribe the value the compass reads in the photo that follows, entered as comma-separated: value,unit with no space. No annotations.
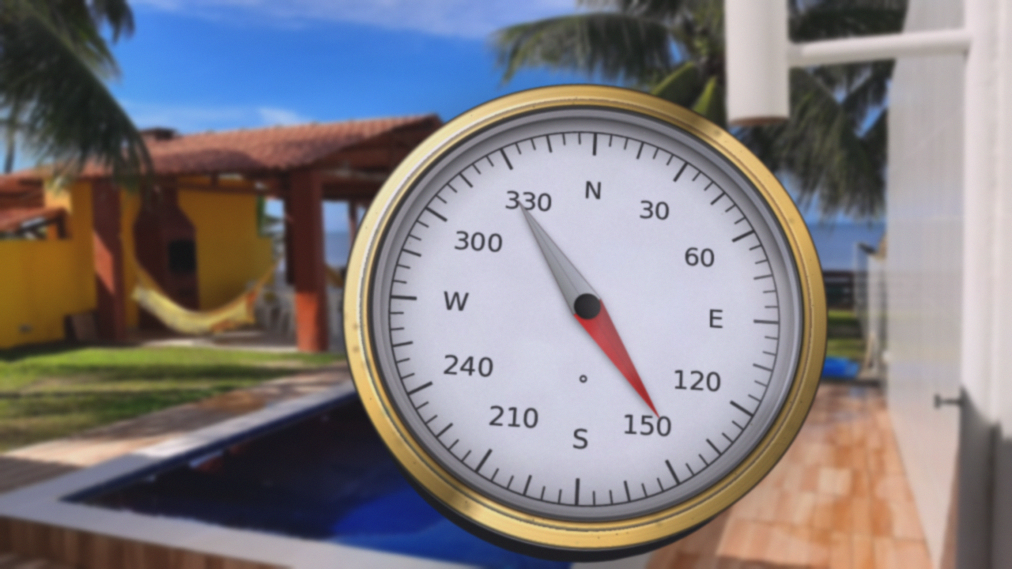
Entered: 145,°
